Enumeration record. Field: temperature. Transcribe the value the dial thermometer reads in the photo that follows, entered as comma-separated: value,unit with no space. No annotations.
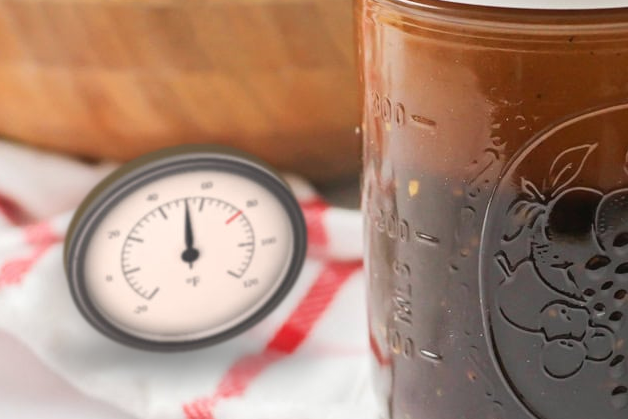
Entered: 52,°F
